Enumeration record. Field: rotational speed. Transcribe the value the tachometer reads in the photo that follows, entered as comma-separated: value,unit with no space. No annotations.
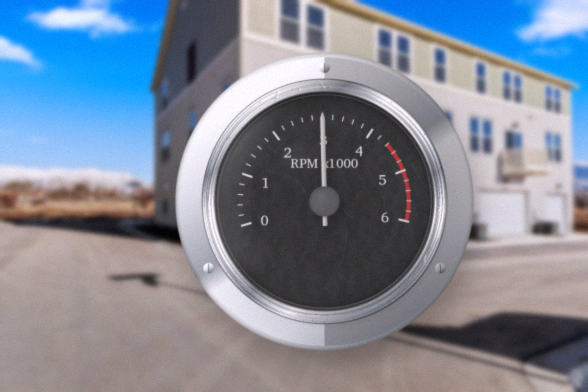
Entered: 3000,rpm
